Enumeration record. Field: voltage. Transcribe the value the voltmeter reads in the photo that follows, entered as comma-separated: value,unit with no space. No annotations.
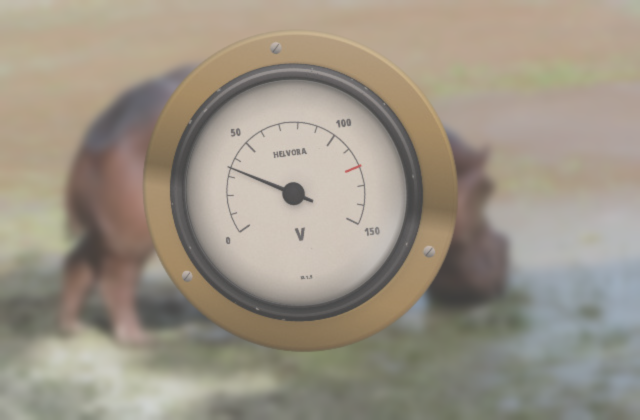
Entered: 35,V
